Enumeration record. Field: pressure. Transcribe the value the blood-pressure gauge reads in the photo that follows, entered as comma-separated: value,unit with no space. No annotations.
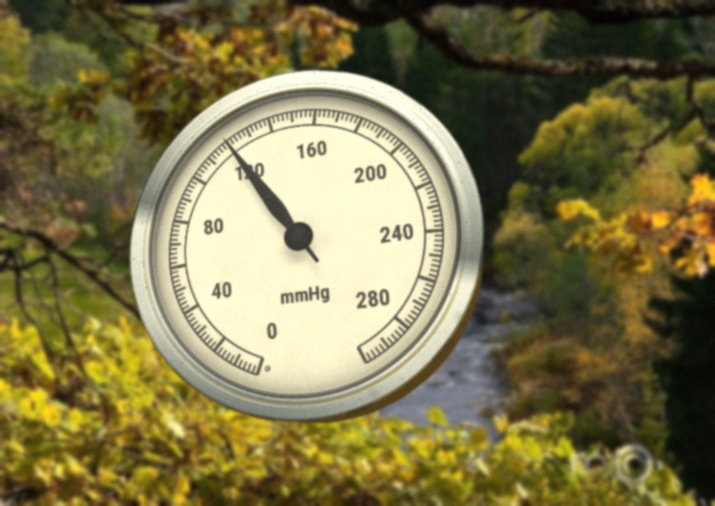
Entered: 120,mmHg
